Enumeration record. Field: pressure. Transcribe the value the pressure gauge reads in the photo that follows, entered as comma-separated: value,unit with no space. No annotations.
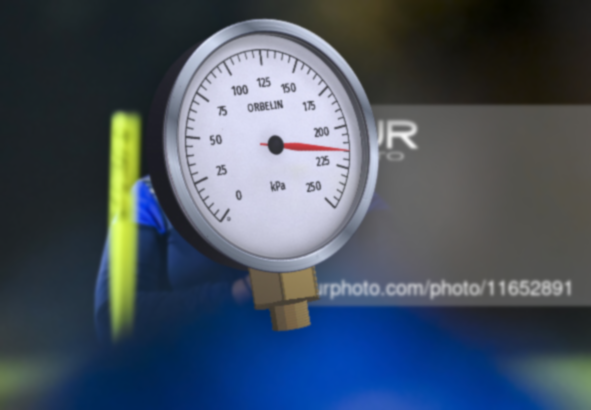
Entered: 215,kPa
